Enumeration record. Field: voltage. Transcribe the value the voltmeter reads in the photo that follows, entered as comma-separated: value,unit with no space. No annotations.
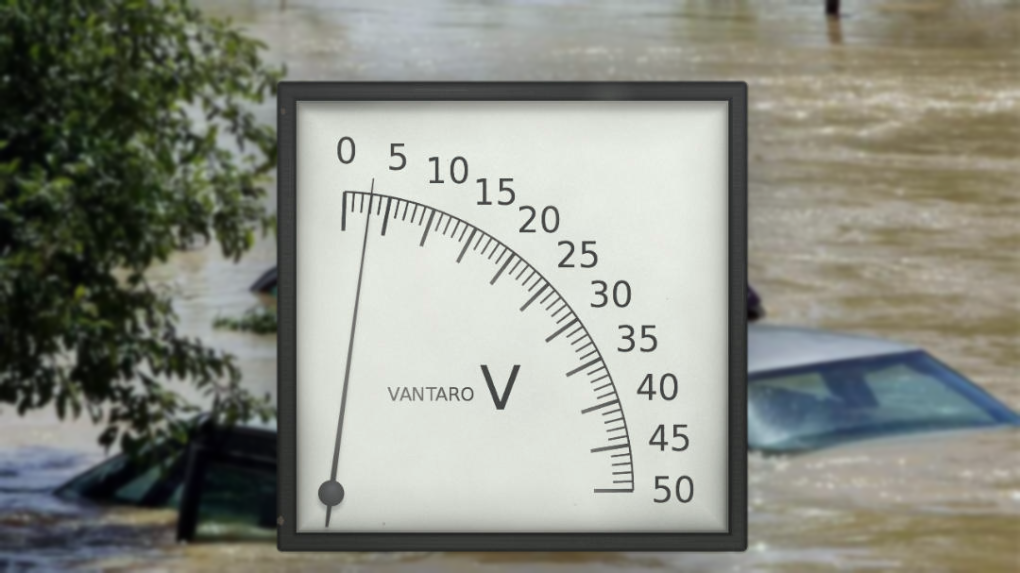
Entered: 3,V
